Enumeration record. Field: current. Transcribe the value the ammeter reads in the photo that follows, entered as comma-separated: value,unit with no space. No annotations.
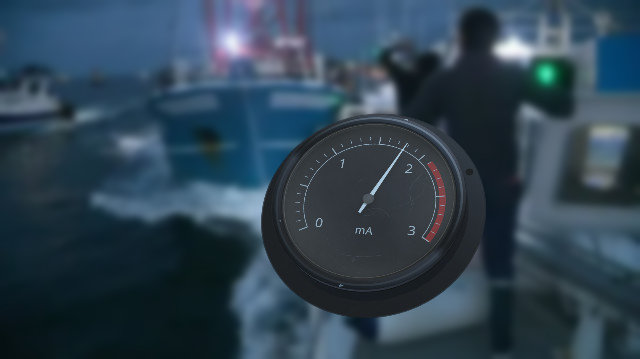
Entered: 1.8,mA
